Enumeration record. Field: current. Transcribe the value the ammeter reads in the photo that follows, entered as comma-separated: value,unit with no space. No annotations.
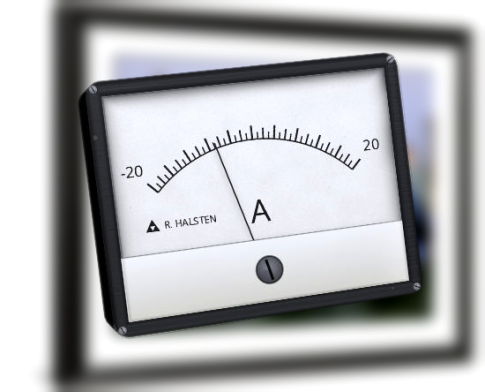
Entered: -7,A
